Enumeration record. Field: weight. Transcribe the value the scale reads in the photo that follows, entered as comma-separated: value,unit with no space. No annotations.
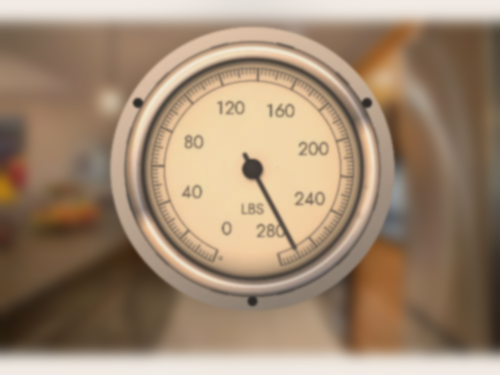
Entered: 270,lb
